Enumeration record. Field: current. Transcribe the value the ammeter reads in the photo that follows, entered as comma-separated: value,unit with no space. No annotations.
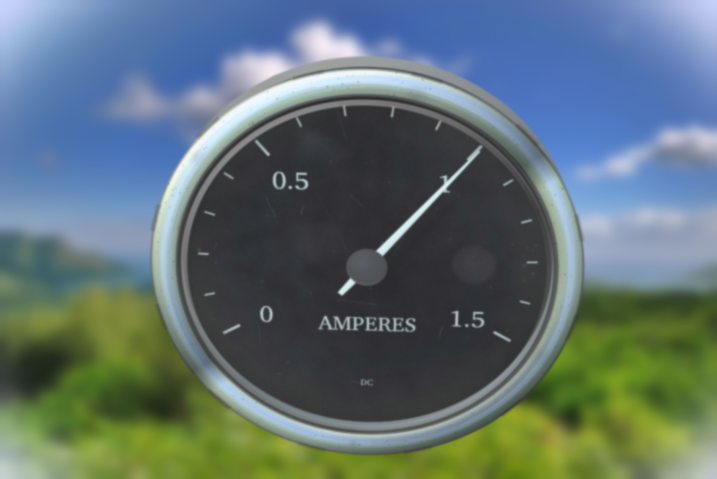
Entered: 1,A
